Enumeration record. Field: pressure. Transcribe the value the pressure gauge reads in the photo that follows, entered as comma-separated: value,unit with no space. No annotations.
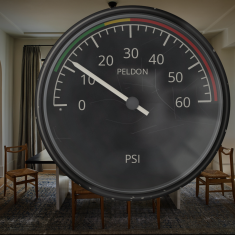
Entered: 12,psi
